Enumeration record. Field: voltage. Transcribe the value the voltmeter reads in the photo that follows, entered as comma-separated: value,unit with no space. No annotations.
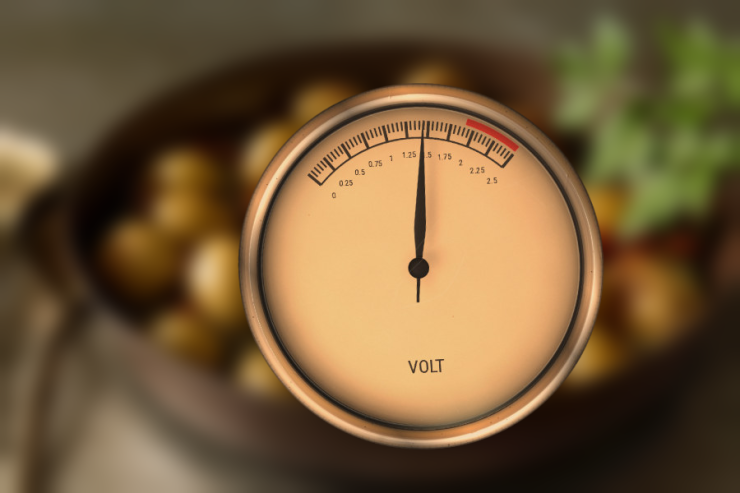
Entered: 1.45,V
